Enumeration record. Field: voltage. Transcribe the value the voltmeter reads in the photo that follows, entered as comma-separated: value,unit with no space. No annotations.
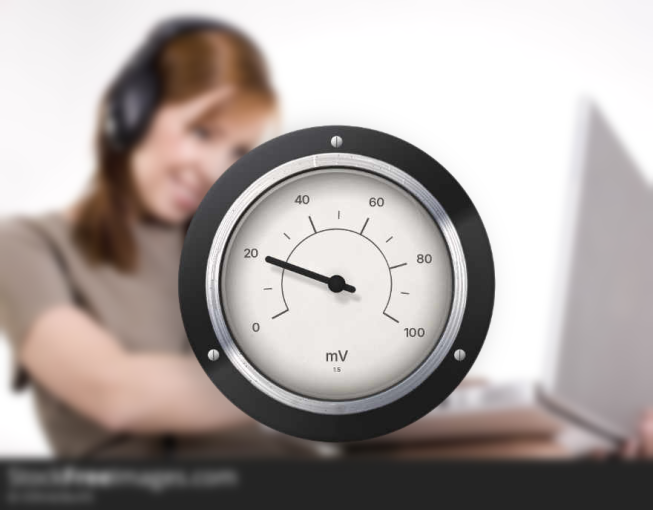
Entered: 20,mV
